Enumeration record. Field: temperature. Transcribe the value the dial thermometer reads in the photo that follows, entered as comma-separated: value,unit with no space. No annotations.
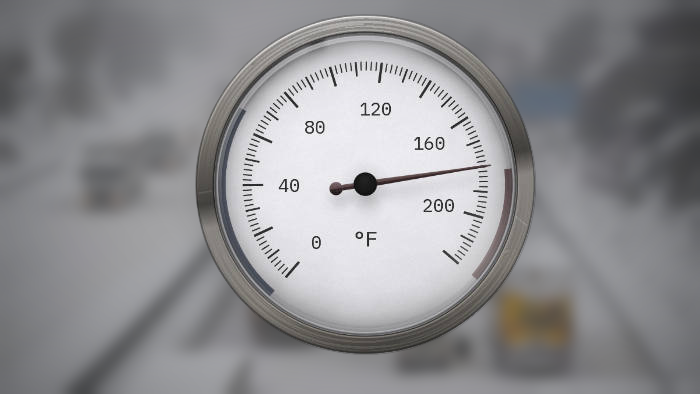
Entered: 180,°F
